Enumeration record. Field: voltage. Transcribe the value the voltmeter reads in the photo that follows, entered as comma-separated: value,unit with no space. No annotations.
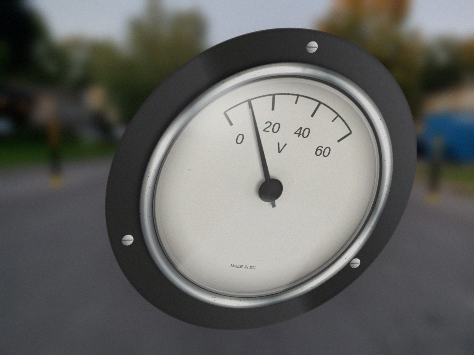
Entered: 10,V
